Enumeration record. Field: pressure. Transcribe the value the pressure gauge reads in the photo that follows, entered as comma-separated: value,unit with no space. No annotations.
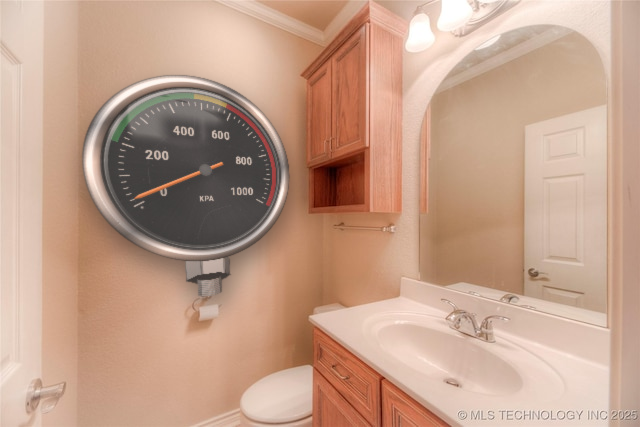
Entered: 20,kPa
